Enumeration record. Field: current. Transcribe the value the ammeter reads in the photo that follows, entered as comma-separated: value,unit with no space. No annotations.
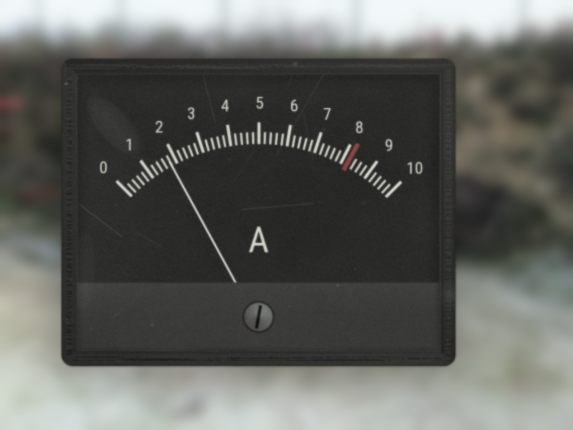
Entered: 1.8,A
